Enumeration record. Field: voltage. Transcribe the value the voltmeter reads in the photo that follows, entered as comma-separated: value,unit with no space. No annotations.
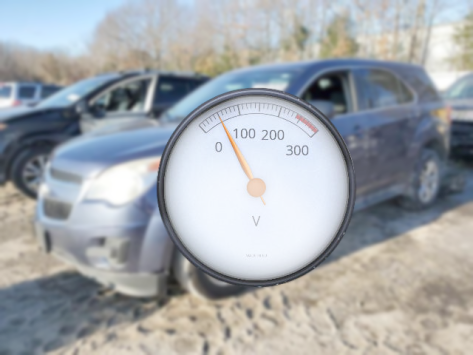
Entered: 50,V
